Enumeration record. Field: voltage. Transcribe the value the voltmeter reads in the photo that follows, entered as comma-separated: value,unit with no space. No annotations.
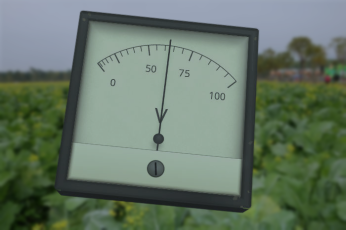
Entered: 62.5,V
